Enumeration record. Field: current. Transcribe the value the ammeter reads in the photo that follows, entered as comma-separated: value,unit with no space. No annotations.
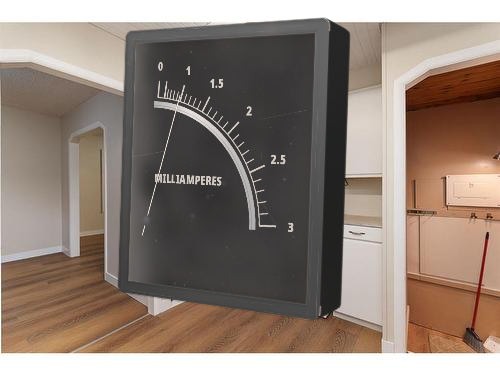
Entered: 1,mA
